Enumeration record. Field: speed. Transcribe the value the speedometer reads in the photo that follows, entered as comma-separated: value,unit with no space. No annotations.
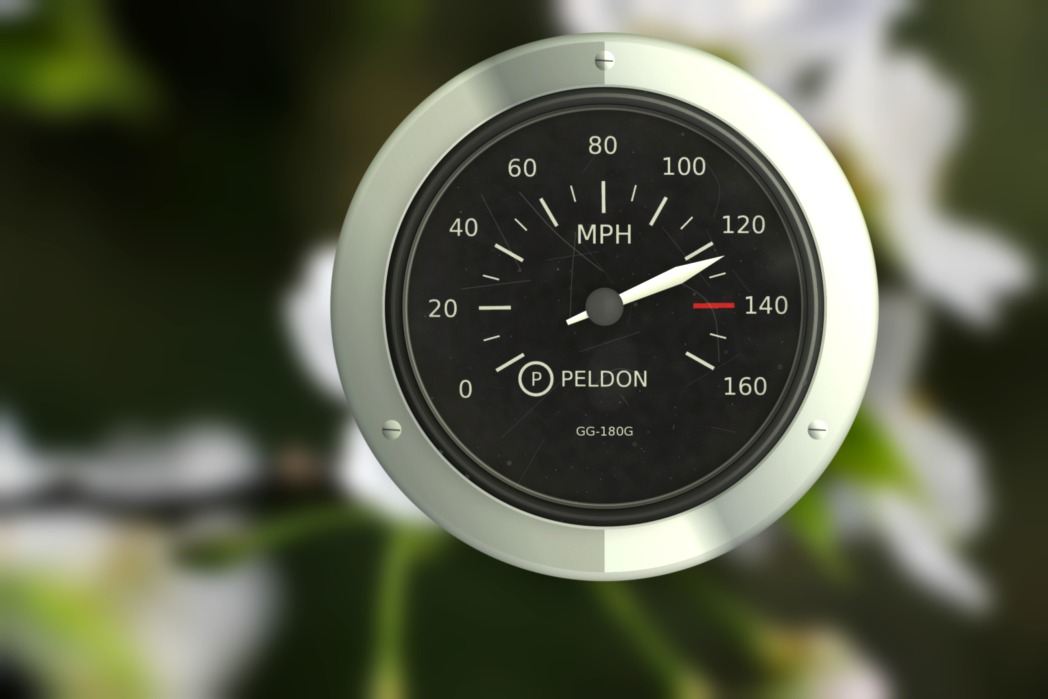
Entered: 125,mph
